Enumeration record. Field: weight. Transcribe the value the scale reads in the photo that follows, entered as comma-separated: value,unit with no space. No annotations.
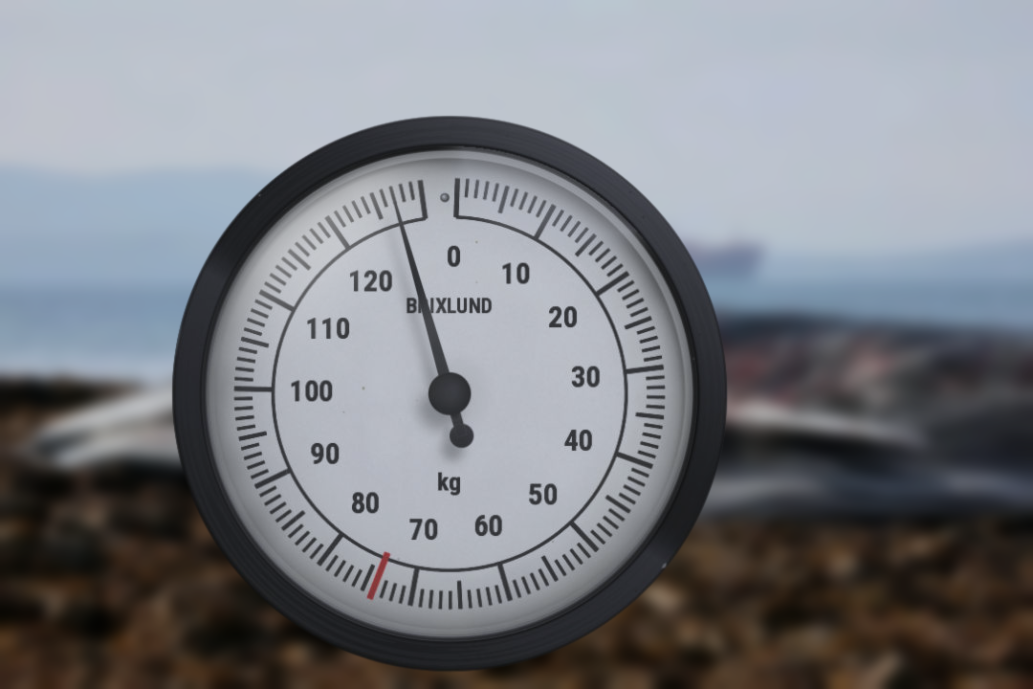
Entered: 127,kg
